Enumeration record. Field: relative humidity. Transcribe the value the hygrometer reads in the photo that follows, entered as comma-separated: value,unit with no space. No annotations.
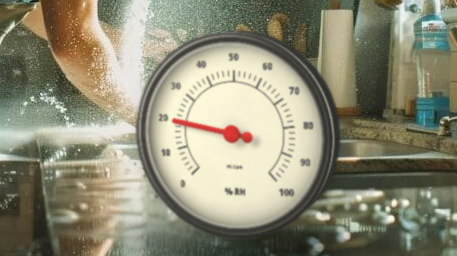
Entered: 20,%
